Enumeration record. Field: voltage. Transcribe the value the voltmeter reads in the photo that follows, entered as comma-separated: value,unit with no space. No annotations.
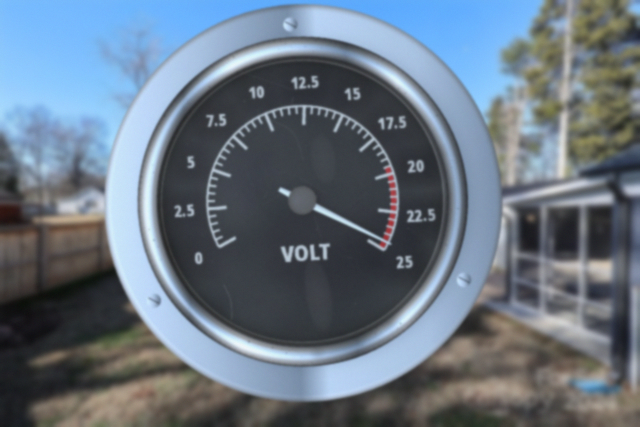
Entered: 24.5,V
